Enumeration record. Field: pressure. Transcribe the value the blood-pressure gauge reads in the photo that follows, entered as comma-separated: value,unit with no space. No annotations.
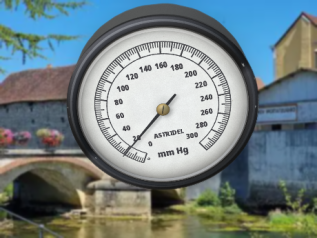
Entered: 20,mmHg
